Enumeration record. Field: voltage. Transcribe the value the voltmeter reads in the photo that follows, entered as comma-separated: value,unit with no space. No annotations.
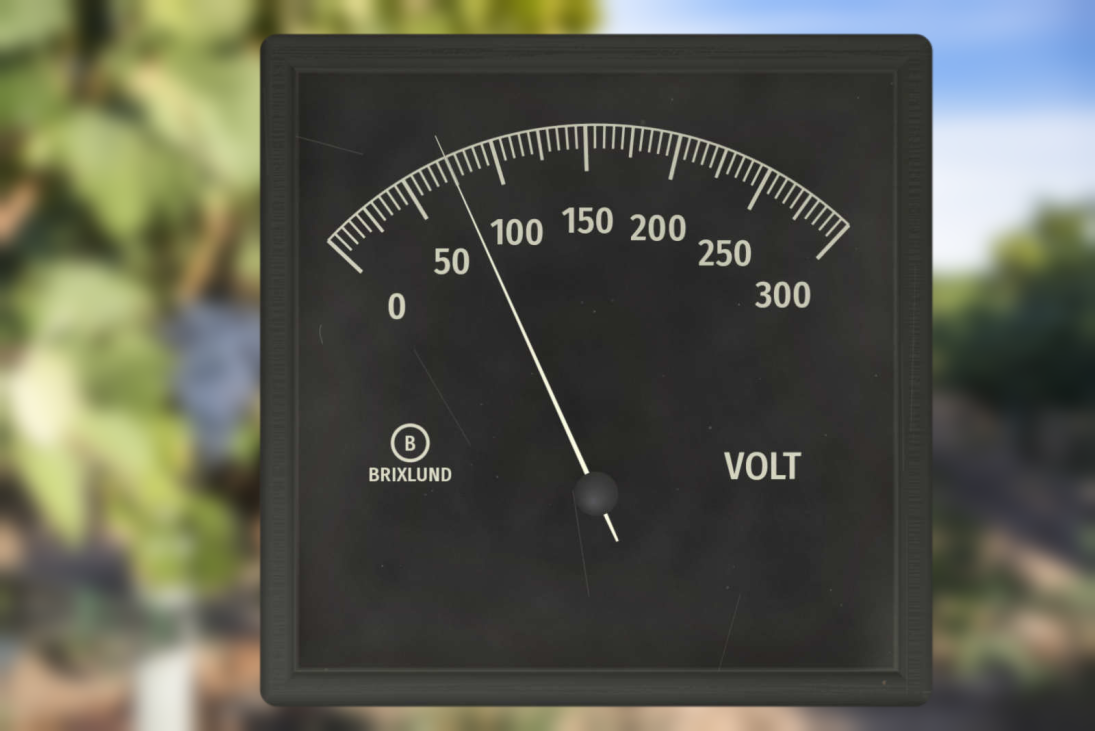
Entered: 75,V
